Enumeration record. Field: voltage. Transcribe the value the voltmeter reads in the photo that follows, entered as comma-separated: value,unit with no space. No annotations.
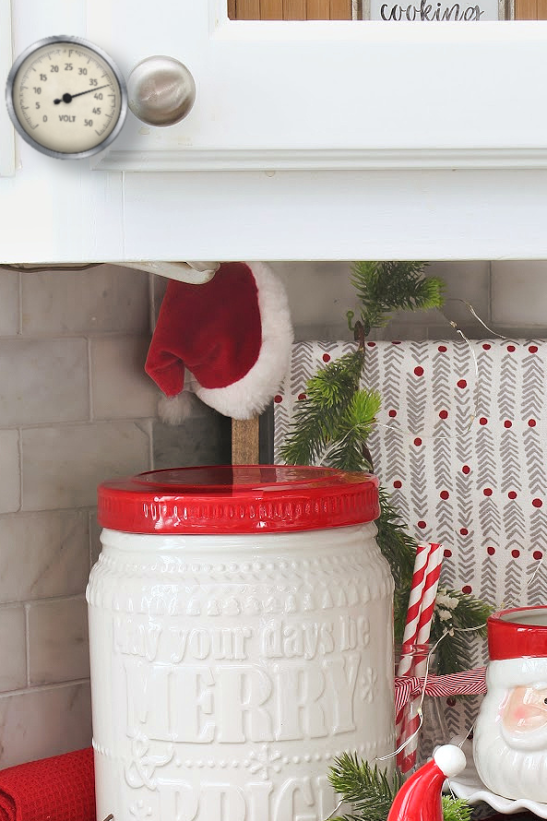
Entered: 37.5,V
